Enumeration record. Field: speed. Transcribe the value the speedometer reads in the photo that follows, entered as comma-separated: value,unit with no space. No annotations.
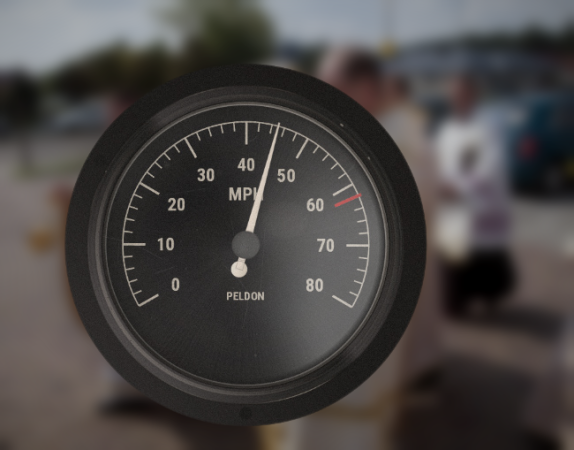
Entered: 45,mph
